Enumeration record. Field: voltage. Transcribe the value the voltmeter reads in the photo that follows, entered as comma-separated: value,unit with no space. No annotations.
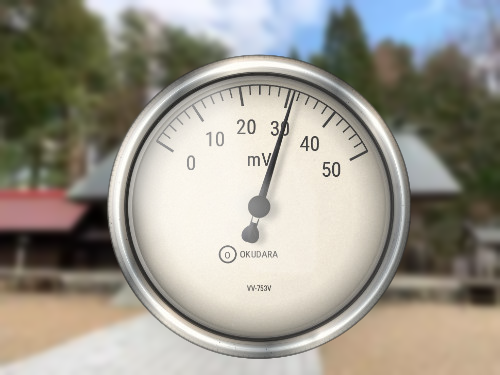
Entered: 31,mV
